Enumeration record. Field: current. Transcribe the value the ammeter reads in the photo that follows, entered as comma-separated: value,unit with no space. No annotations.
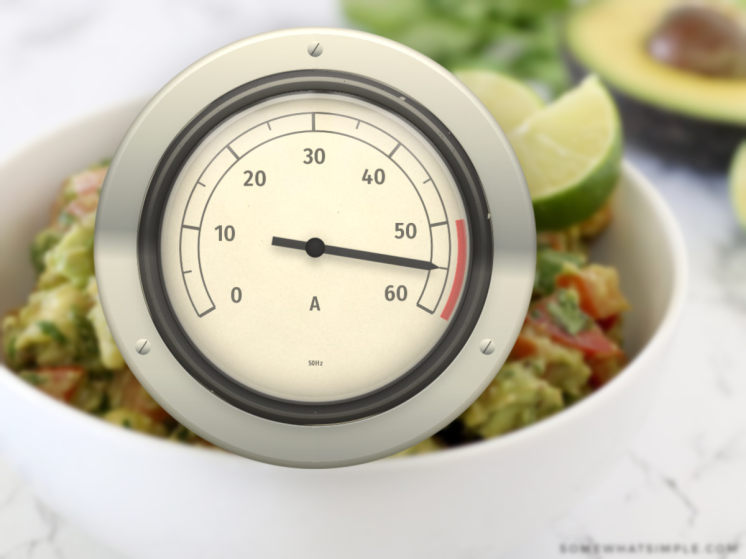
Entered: 55,A
